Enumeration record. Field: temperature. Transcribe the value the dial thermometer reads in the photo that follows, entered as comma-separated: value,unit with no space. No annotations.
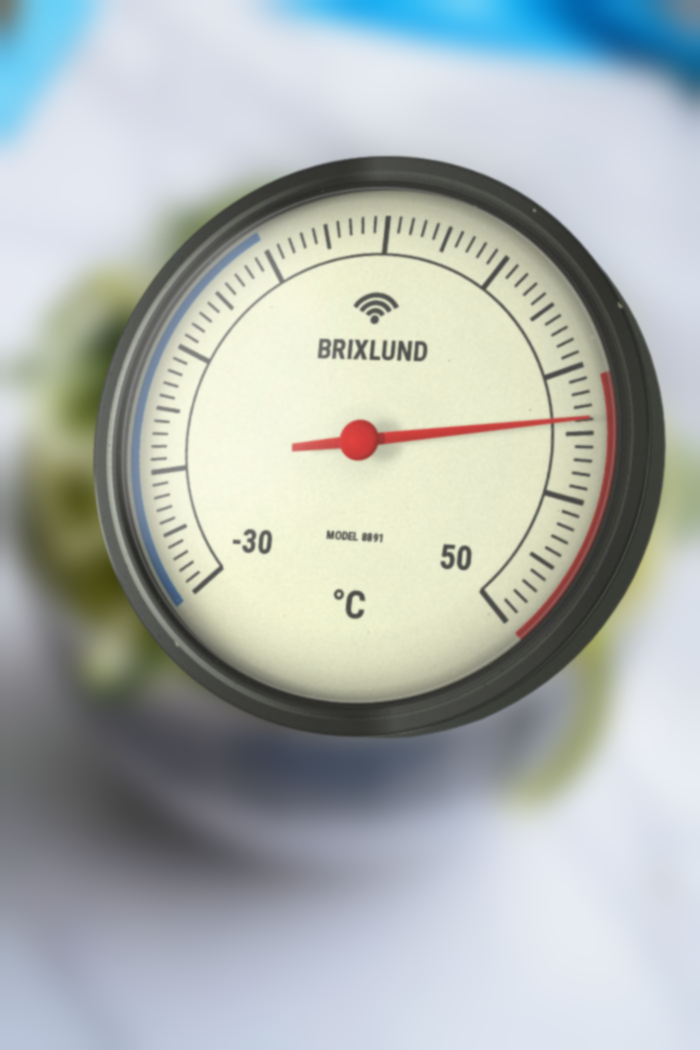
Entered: 34,°C
